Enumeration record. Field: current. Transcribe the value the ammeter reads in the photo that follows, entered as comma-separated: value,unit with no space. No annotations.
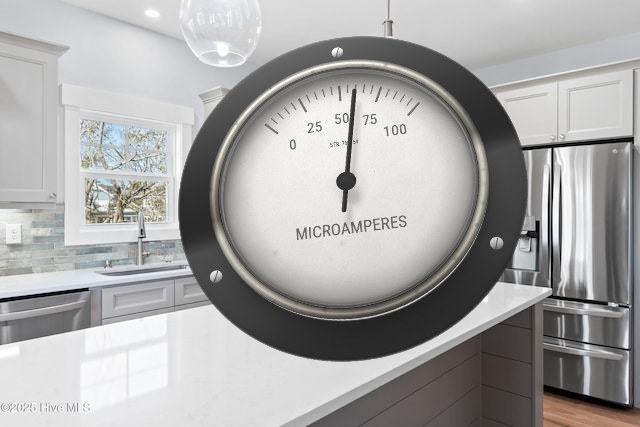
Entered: 60,µA
